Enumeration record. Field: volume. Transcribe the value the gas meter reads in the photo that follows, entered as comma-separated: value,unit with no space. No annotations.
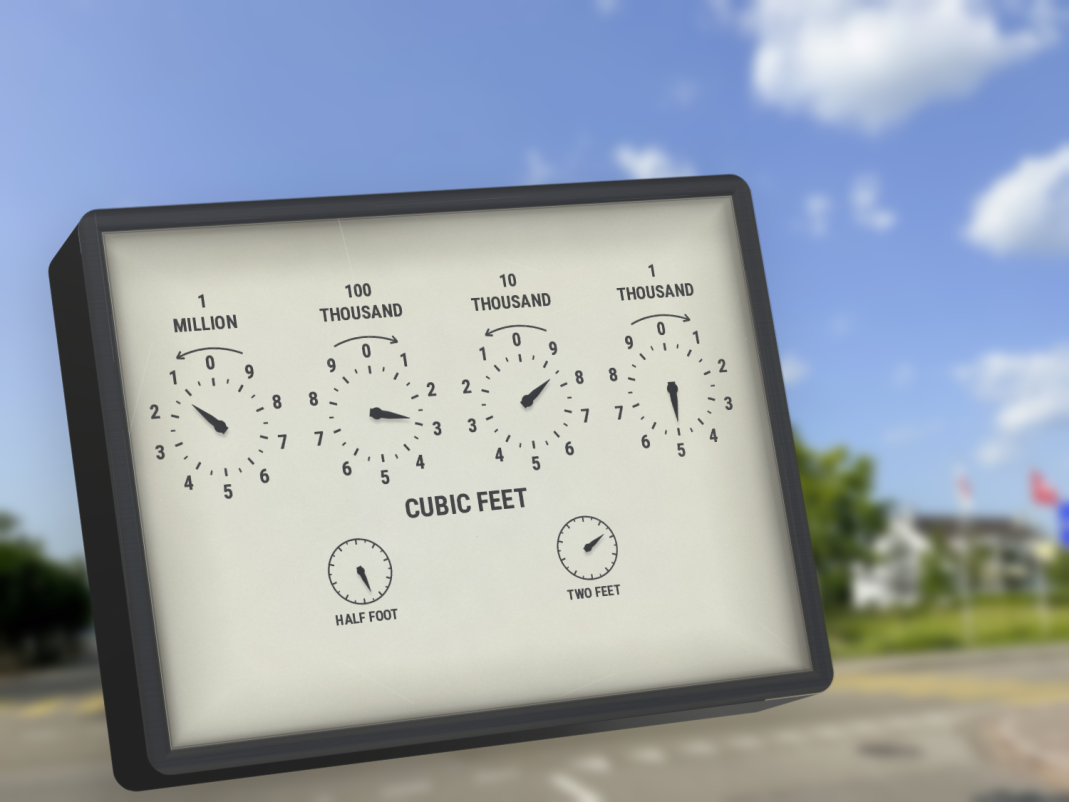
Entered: 128500,ft³
